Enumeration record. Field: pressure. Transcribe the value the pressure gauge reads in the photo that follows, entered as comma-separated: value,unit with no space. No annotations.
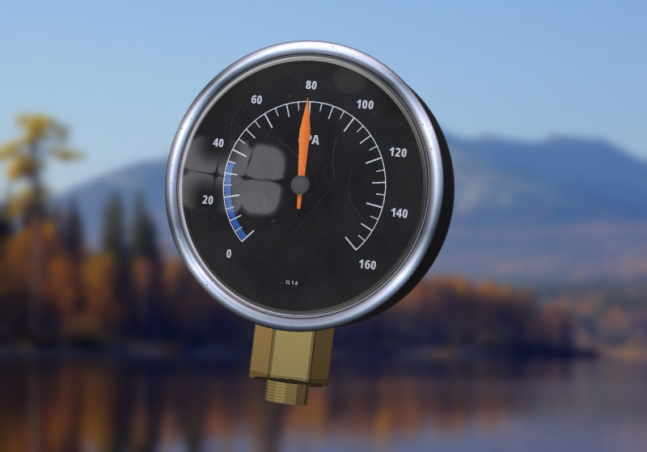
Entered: 80,kPa
